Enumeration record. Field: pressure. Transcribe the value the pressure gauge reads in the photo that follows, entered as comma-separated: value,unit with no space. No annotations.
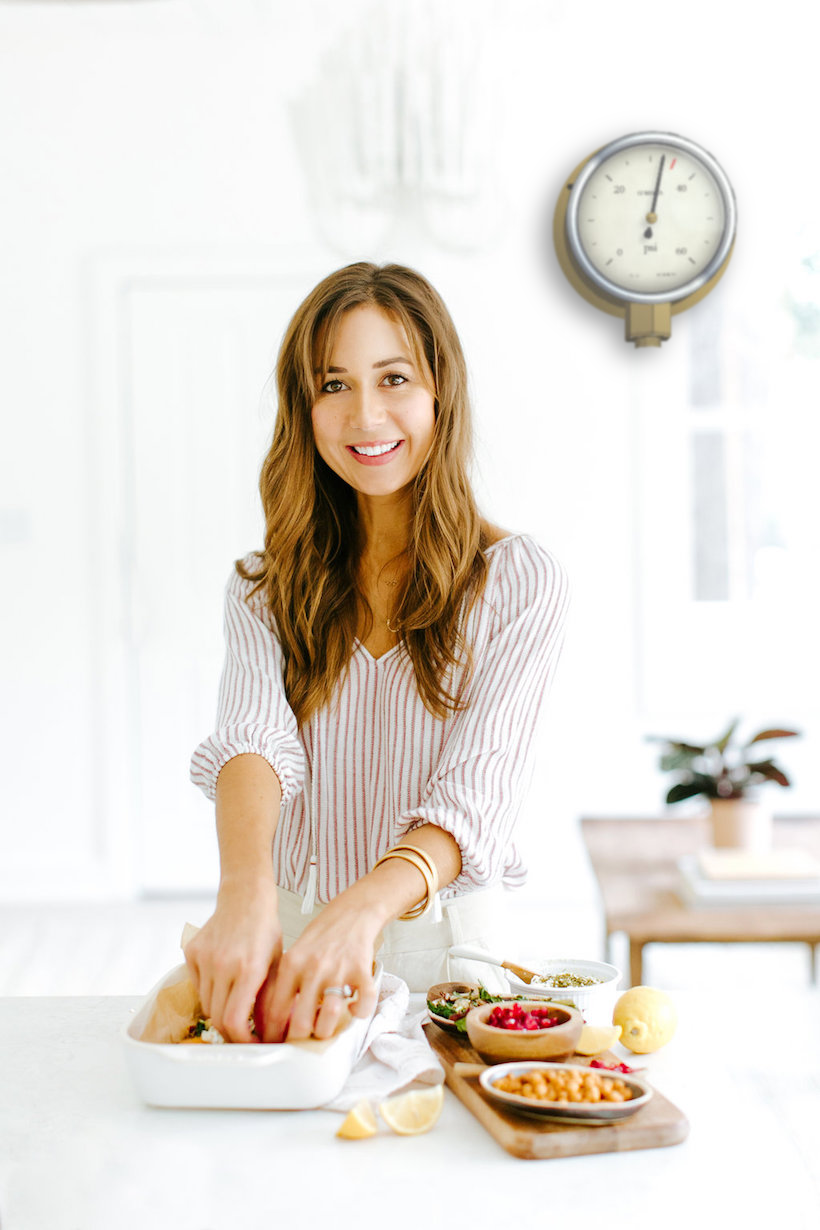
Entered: 32.5,psi
